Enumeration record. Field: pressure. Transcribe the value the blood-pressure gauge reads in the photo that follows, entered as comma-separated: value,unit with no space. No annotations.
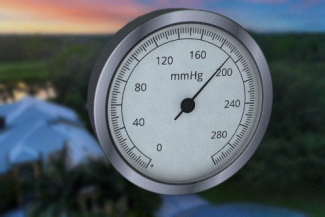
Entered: 190,mmHg
